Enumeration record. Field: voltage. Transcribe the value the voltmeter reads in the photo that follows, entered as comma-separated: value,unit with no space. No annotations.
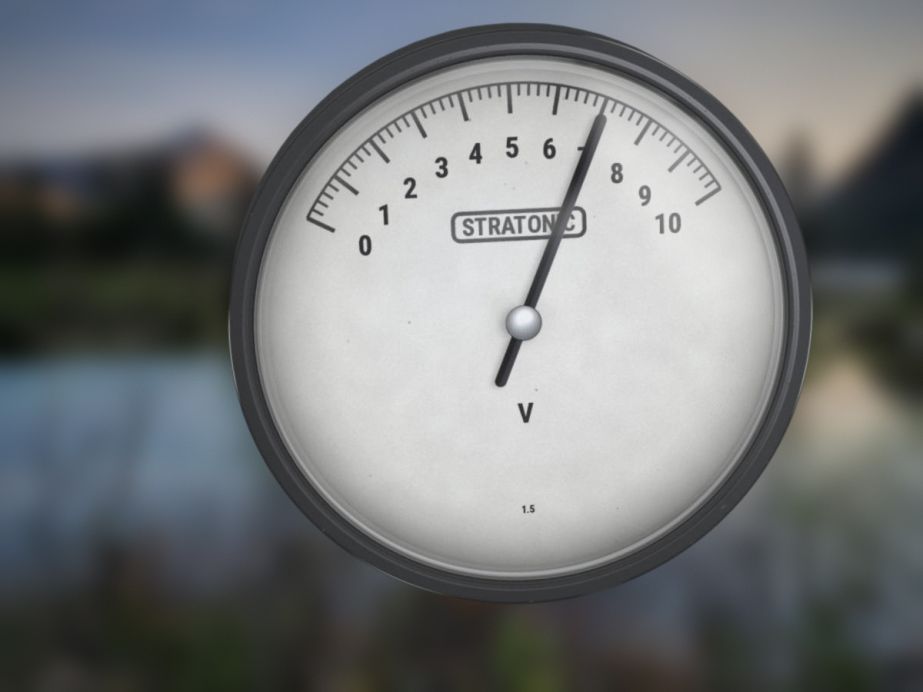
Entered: 7,V
